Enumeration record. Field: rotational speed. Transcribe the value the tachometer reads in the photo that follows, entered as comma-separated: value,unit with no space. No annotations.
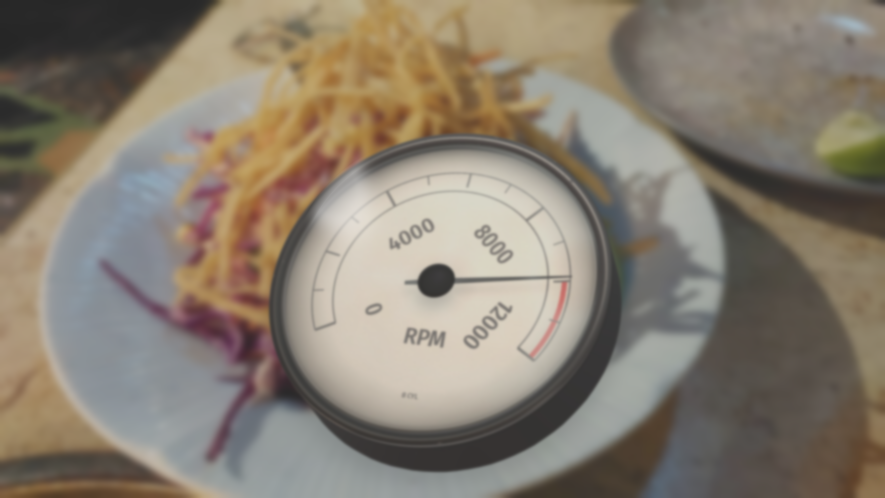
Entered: 10000,rpm
